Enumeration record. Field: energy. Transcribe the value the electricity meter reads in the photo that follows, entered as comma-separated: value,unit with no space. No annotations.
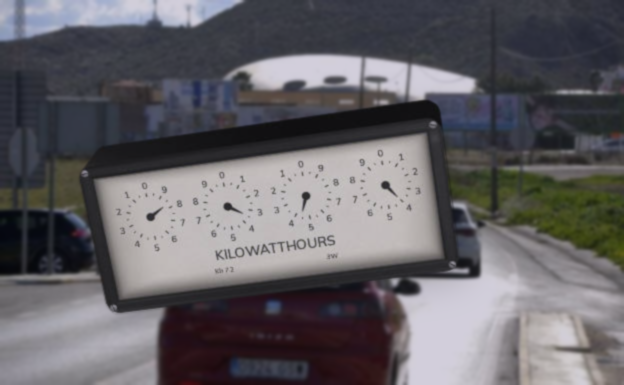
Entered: 8344,kWh
